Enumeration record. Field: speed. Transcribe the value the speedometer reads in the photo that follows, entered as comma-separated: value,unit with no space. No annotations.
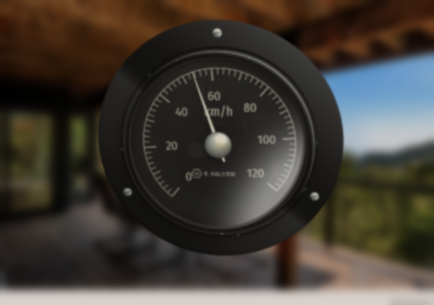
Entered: 54,km/h
